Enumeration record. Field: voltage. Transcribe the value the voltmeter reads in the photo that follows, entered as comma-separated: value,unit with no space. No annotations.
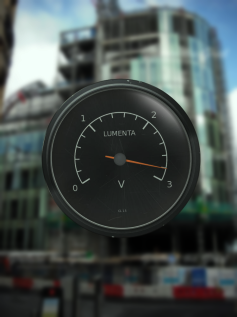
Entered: 2.8,V
